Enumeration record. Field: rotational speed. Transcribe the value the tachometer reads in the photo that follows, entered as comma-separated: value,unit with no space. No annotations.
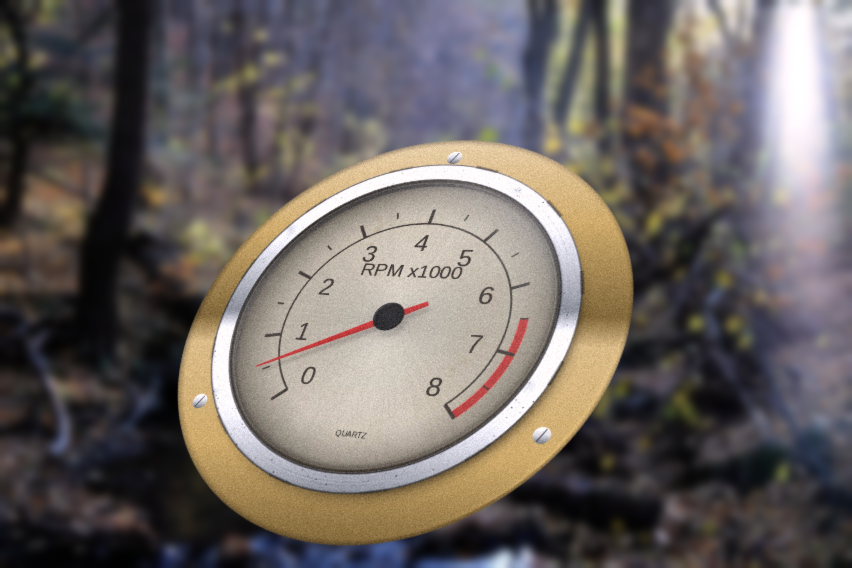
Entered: 500,rpm
